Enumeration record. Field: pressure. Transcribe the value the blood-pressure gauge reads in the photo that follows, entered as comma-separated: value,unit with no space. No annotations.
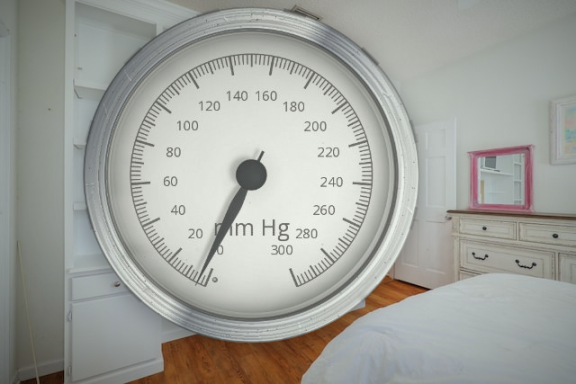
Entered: 4,mmHg
